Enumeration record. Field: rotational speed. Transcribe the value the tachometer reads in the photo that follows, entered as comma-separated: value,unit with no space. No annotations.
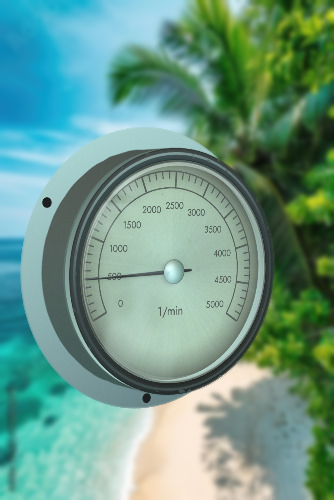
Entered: 500,rpm
